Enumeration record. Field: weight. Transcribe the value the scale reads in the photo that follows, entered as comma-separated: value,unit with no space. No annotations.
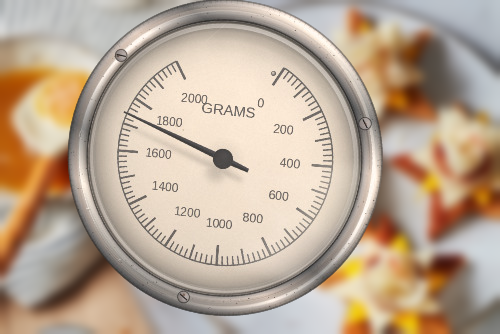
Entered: 1740,g
